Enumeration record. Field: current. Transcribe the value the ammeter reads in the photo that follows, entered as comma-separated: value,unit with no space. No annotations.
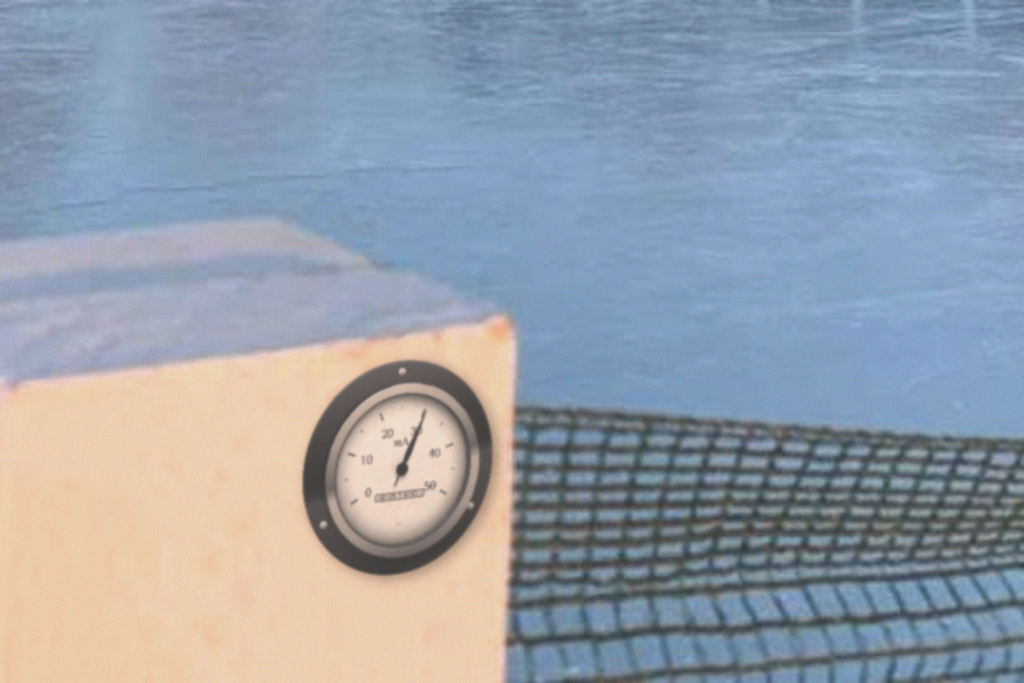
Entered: 30,mA
